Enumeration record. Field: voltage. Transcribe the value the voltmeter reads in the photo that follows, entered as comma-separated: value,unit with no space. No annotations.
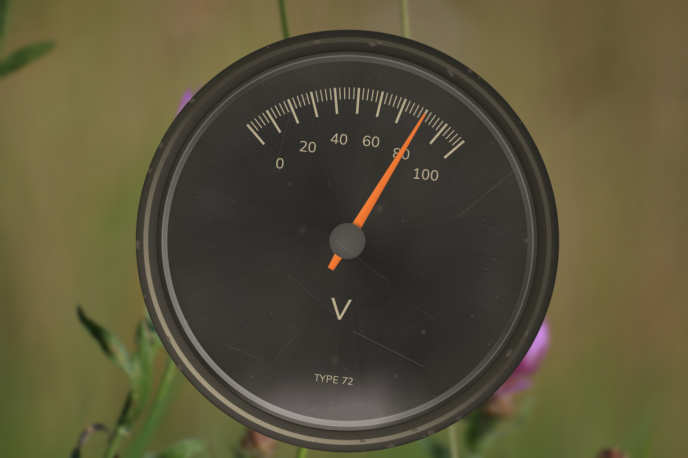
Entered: 80,V
